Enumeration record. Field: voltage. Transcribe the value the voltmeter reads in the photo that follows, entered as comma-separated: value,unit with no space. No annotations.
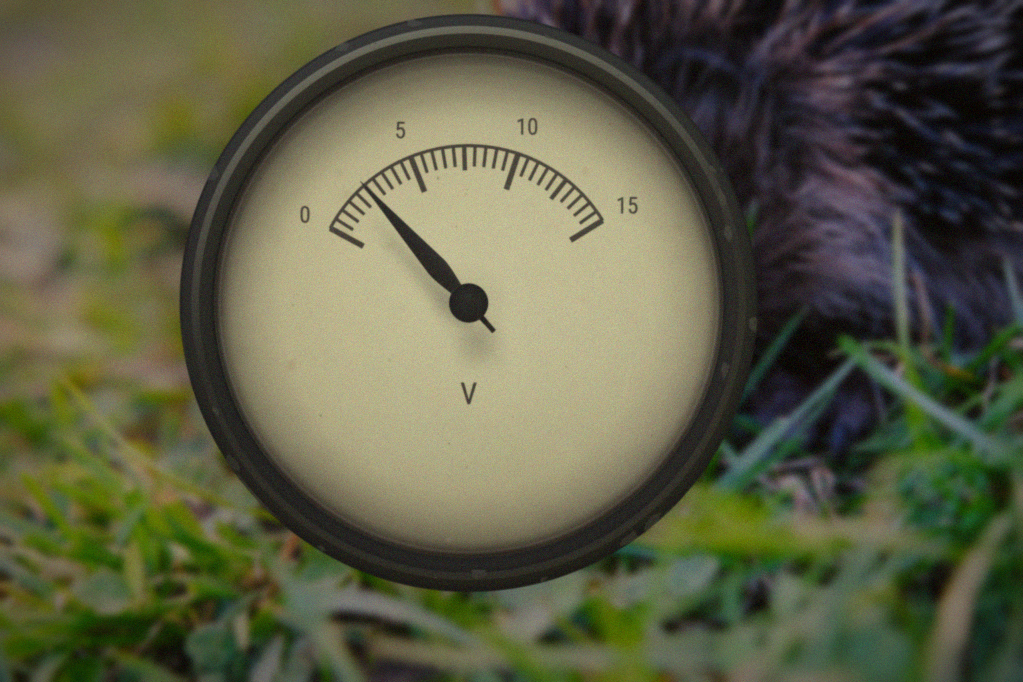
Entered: 2.5,V
